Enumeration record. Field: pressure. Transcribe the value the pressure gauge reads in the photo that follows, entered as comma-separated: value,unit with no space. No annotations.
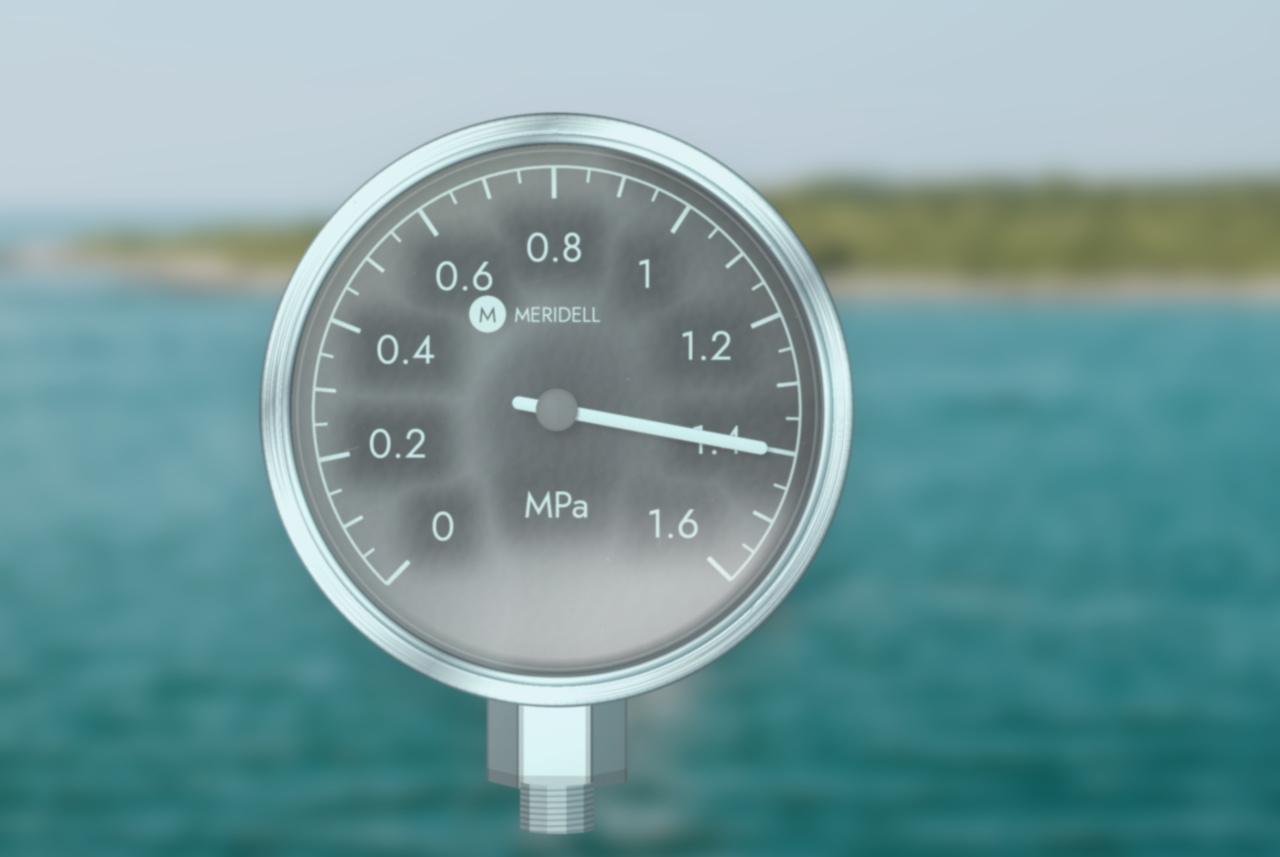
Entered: 1.4,MPa
